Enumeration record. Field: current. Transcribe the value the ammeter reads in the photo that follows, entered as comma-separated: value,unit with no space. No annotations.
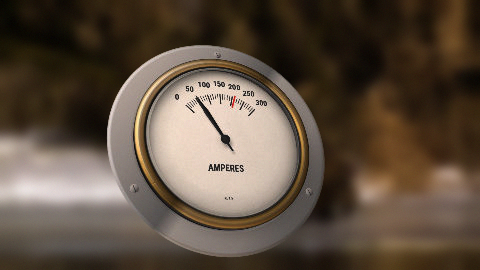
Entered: 50,A
